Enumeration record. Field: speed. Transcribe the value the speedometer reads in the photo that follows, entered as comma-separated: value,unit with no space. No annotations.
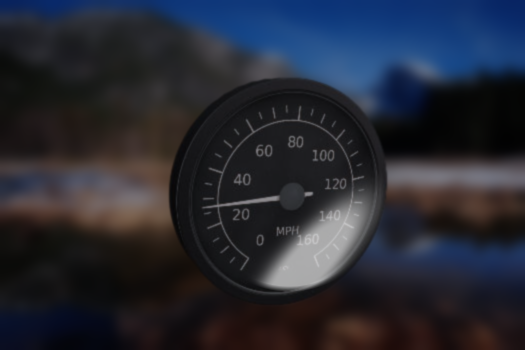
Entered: 27.5,mph
